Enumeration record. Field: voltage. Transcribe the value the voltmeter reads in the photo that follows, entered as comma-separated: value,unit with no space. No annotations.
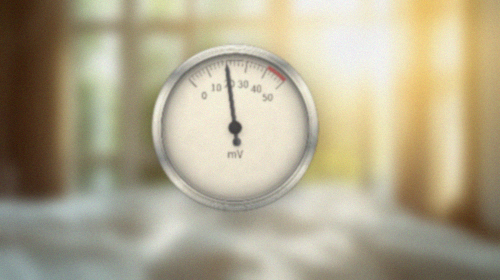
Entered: 20,mV
